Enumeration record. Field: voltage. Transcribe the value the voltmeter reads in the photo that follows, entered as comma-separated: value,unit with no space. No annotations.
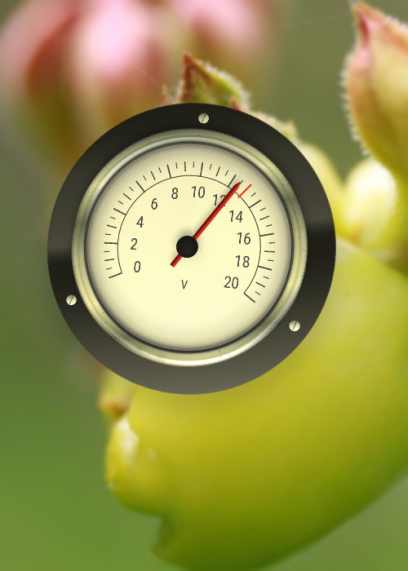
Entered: 12.5,V
